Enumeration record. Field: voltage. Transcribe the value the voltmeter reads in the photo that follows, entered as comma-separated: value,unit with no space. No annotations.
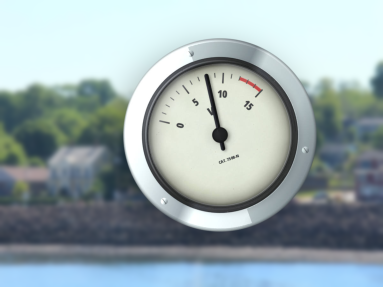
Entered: 8,V
